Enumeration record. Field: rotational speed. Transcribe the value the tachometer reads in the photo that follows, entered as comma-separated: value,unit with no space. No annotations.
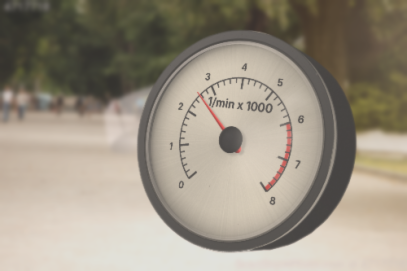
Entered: 2600,rpm
